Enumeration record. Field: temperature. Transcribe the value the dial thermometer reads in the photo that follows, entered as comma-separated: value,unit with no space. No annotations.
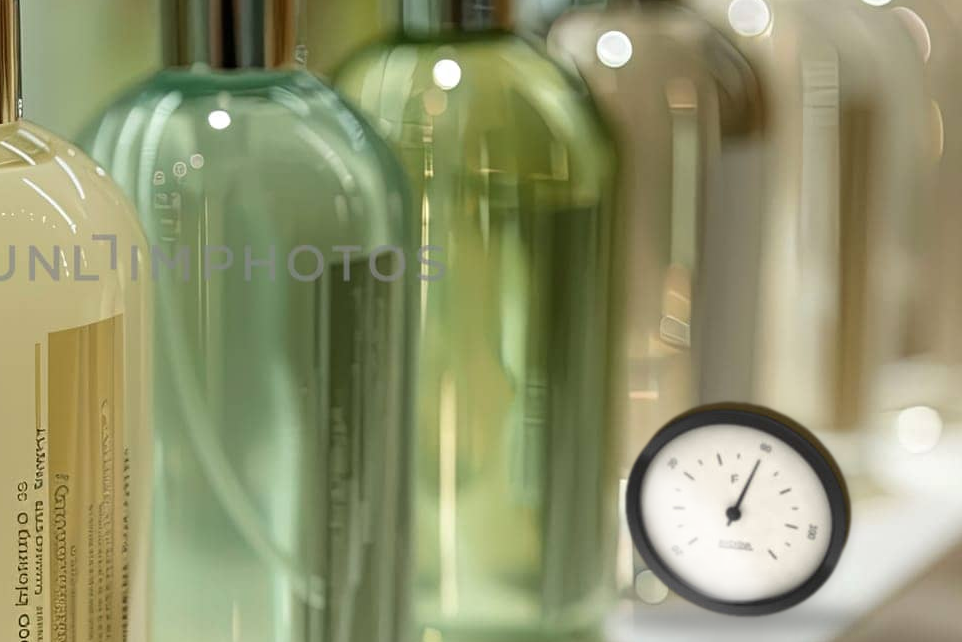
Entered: 60,°F
